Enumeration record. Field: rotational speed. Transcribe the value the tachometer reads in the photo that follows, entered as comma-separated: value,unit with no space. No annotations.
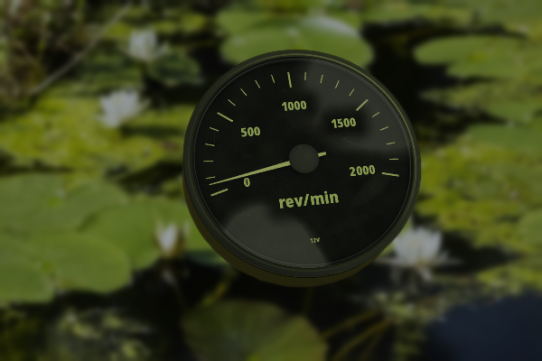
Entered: 50,rpm
